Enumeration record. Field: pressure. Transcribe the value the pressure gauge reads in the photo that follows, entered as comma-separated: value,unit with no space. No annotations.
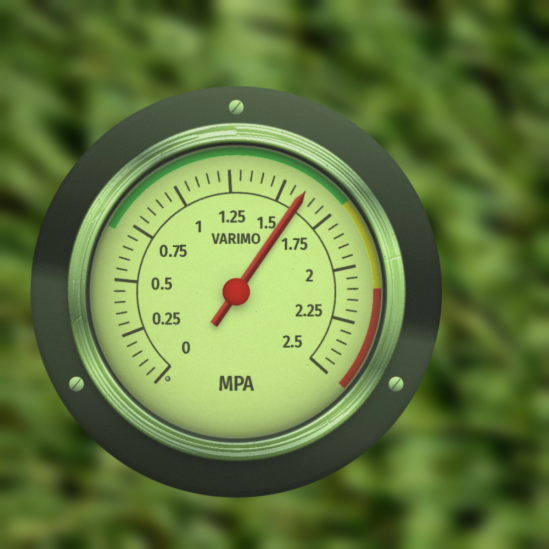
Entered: 1.6,MPa
